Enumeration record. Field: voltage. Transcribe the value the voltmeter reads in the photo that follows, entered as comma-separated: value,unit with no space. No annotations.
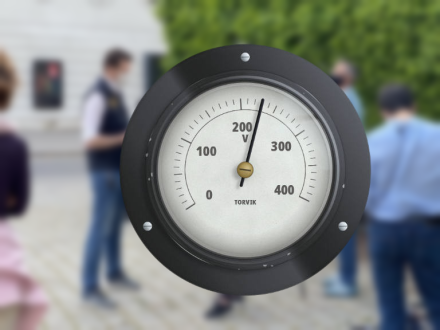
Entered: 230,V
